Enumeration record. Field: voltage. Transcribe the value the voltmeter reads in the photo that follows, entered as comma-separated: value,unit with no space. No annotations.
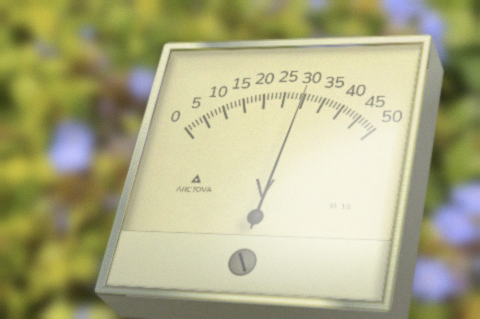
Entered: 30,V
